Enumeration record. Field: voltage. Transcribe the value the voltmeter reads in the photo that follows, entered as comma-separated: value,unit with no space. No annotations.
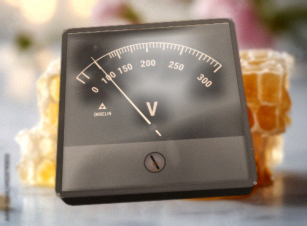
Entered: 100,V
